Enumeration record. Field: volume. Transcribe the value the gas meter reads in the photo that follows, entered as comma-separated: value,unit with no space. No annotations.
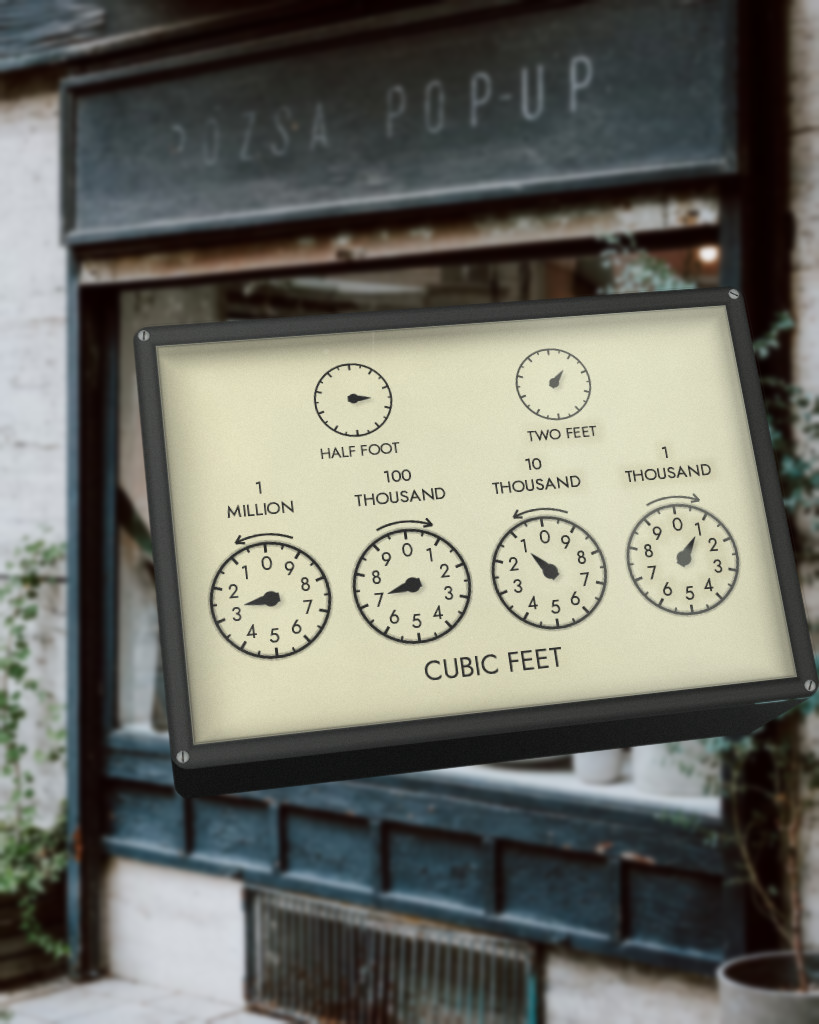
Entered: 271100,ft³
